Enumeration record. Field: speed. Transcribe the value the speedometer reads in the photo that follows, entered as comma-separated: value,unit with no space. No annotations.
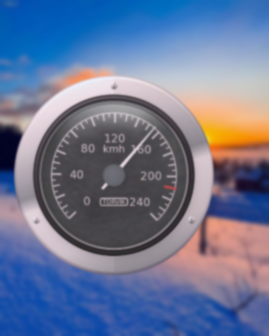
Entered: 155,km/h
